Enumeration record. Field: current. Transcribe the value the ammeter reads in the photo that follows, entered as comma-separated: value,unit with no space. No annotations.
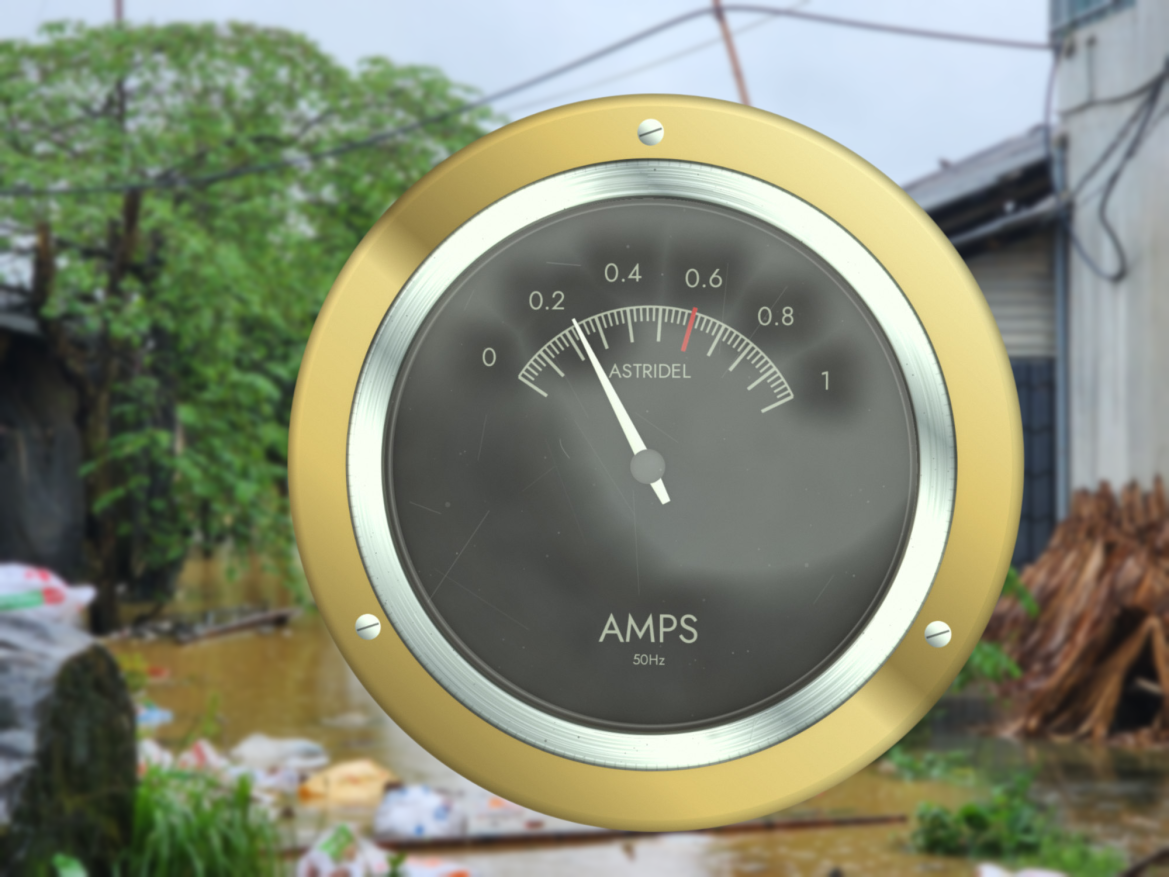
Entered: 0.24,A
